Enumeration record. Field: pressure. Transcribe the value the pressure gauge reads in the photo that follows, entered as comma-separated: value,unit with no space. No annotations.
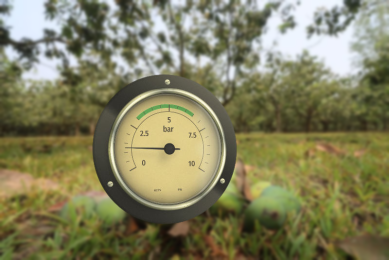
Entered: 1.25,bar
